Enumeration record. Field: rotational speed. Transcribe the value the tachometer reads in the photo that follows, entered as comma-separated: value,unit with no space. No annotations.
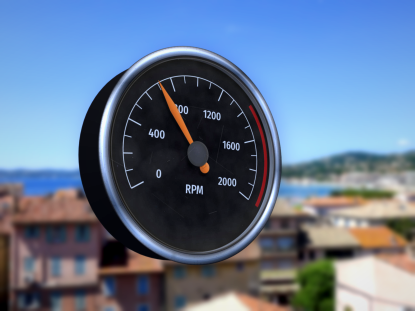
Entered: 700,rpm
